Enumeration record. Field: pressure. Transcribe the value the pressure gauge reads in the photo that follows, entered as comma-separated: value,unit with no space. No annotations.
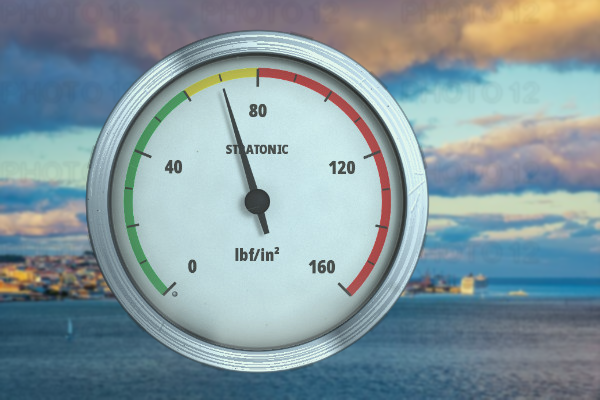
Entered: 70,psi
